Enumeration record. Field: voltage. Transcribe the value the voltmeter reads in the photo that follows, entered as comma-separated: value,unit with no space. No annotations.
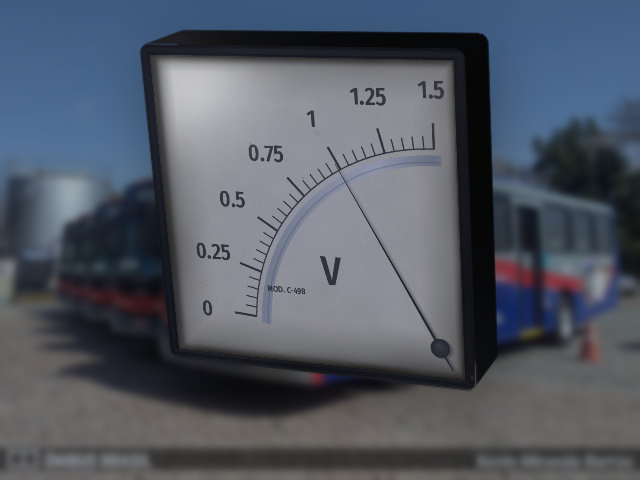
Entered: 1,V
